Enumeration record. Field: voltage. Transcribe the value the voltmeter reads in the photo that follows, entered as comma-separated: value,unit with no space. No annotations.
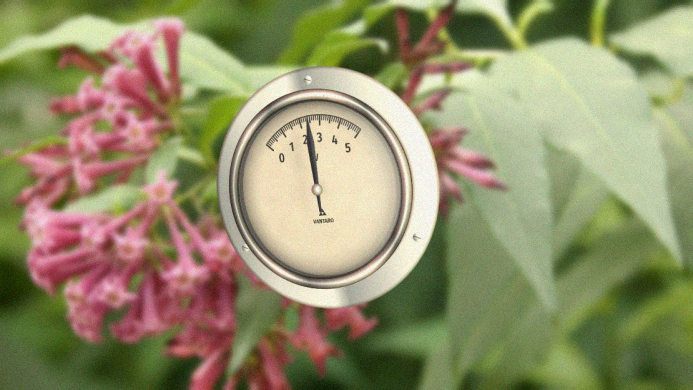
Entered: 2.5,V
